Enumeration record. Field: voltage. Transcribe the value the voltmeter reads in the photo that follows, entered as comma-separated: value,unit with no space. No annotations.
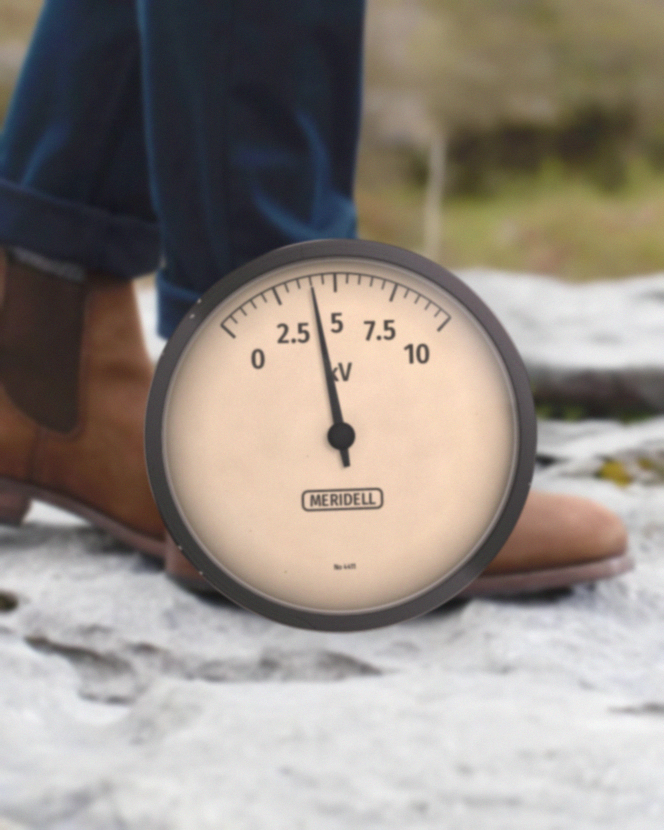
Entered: 4,kV
